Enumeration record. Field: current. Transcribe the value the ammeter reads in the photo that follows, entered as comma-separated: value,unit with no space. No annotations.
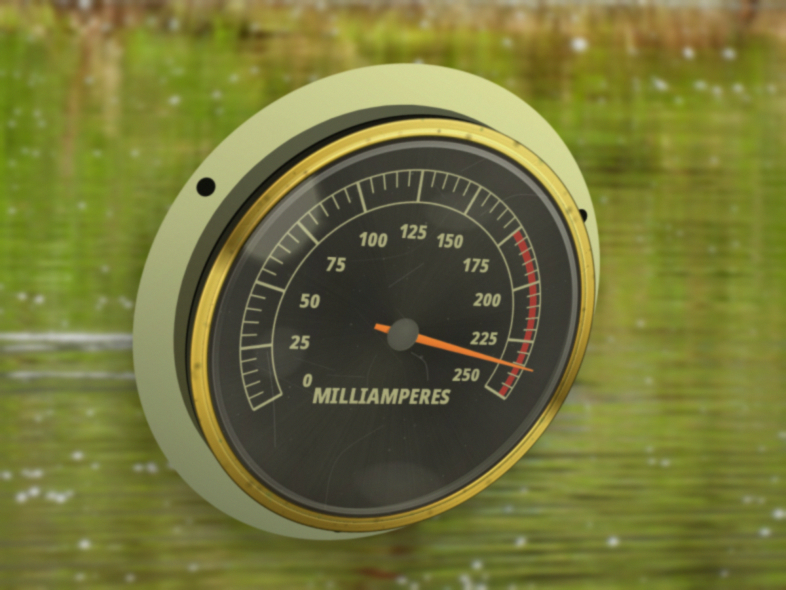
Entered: 235,mA
